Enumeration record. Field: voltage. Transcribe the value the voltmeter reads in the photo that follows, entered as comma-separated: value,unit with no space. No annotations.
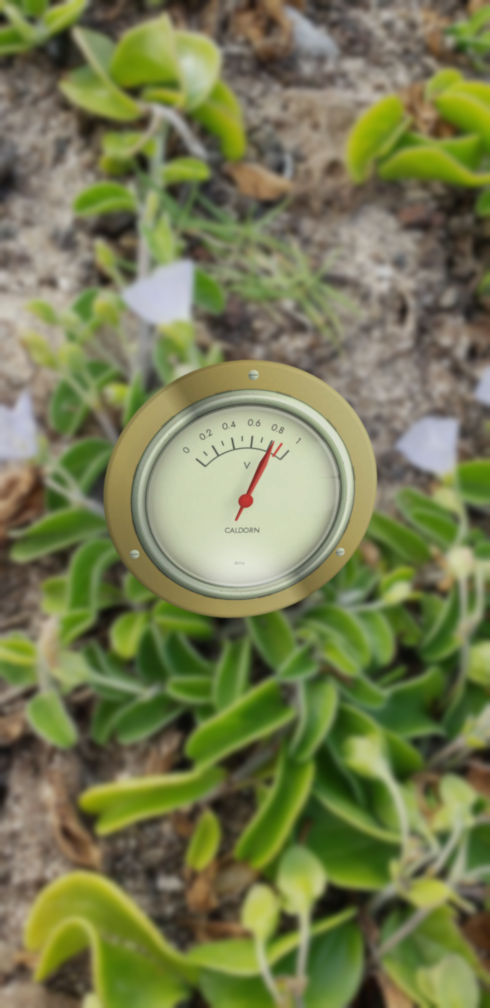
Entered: 0.8,V
